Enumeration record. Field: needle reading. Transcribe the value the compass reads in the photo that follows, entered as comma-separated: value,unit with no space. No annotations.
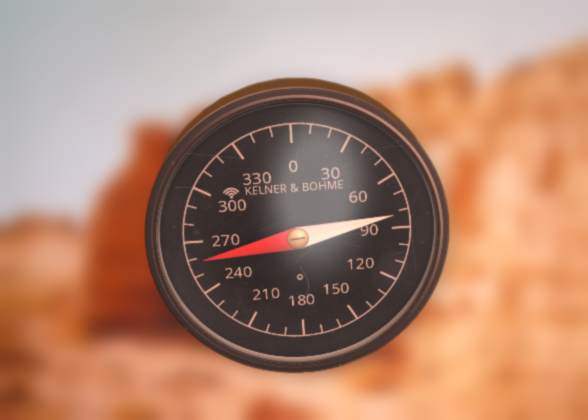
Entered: 260,°
